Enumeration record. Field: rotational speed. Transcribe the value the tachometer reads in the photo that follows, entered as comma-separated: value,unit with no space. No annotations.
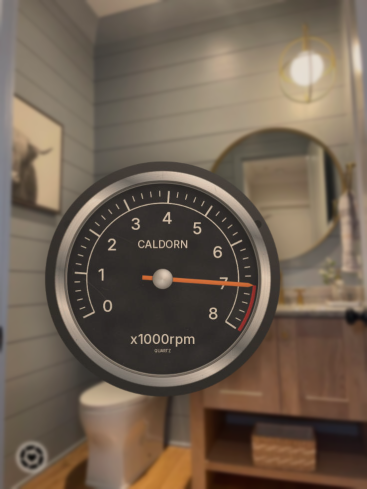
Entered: 7000,rpm
